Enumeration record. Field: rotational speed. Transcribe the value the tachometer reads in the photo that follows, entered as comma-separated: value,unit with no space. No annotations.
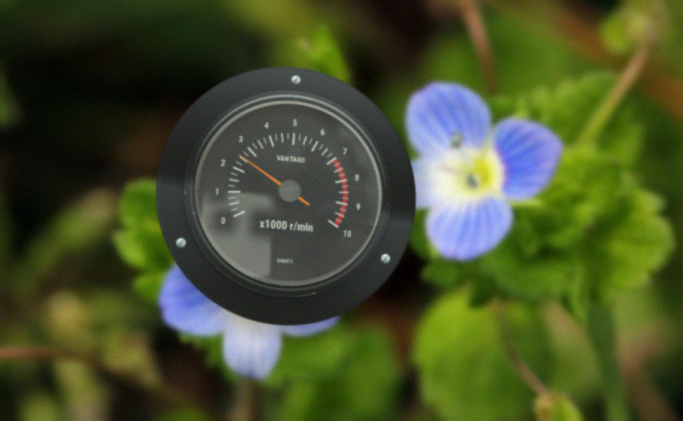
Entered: 2500,rpm
